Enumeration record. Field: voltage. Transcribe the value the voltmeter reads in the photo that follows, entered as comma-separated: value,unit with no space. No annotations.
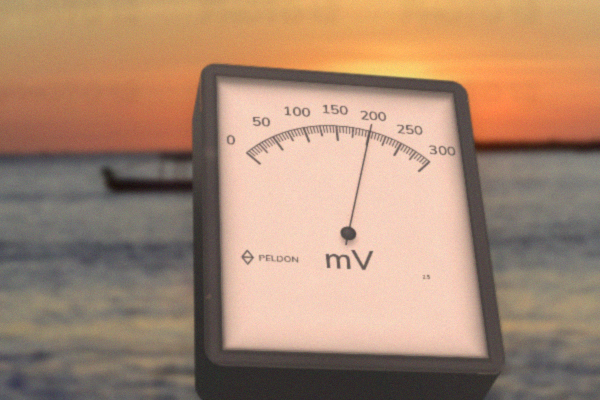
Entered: 200,mV
